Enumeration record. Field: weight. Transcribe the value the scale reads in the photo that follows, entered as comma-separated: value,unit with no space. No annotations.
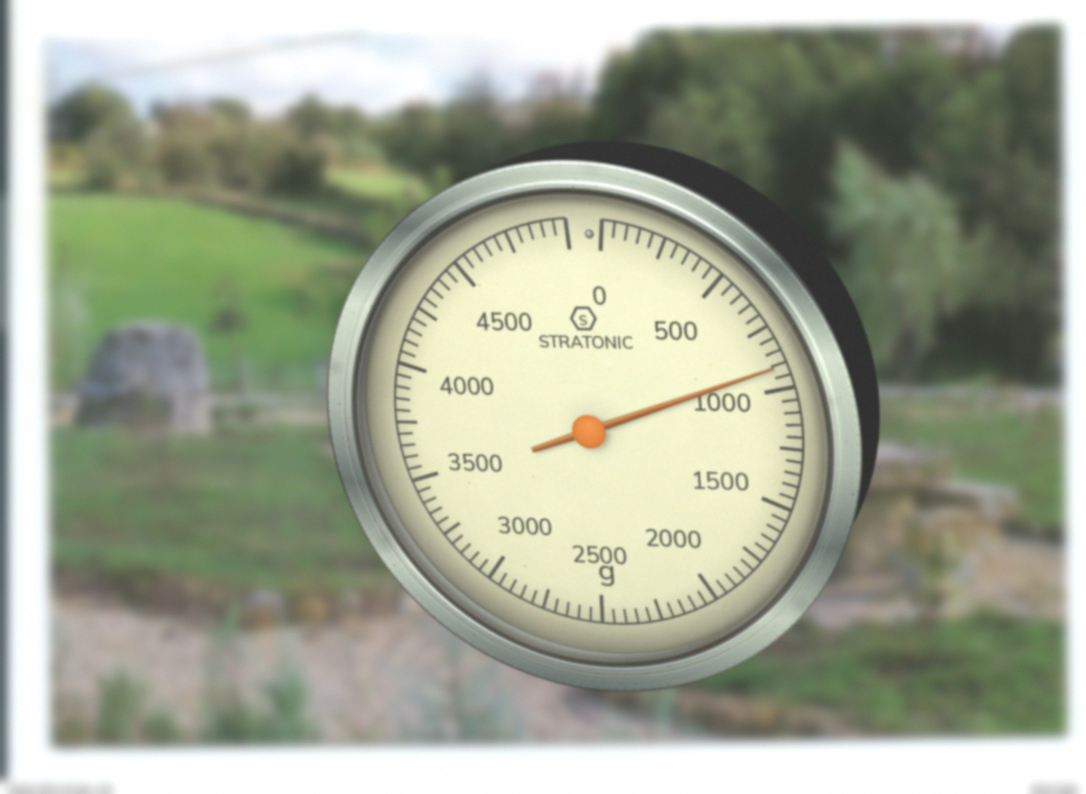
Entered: 900,g
